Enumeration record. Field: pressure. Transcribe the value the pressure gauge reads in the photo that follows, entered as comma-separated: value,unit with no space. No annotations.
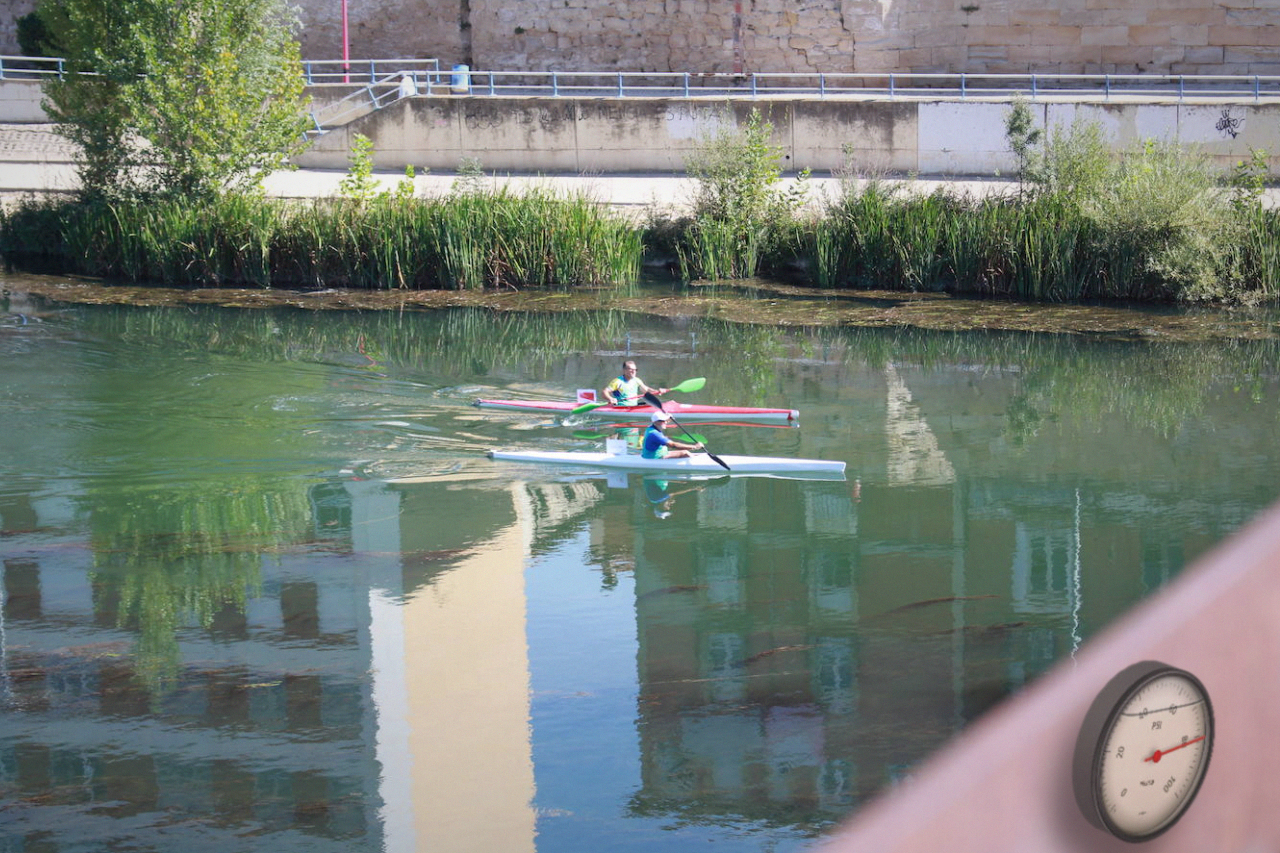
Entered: 80,psi
